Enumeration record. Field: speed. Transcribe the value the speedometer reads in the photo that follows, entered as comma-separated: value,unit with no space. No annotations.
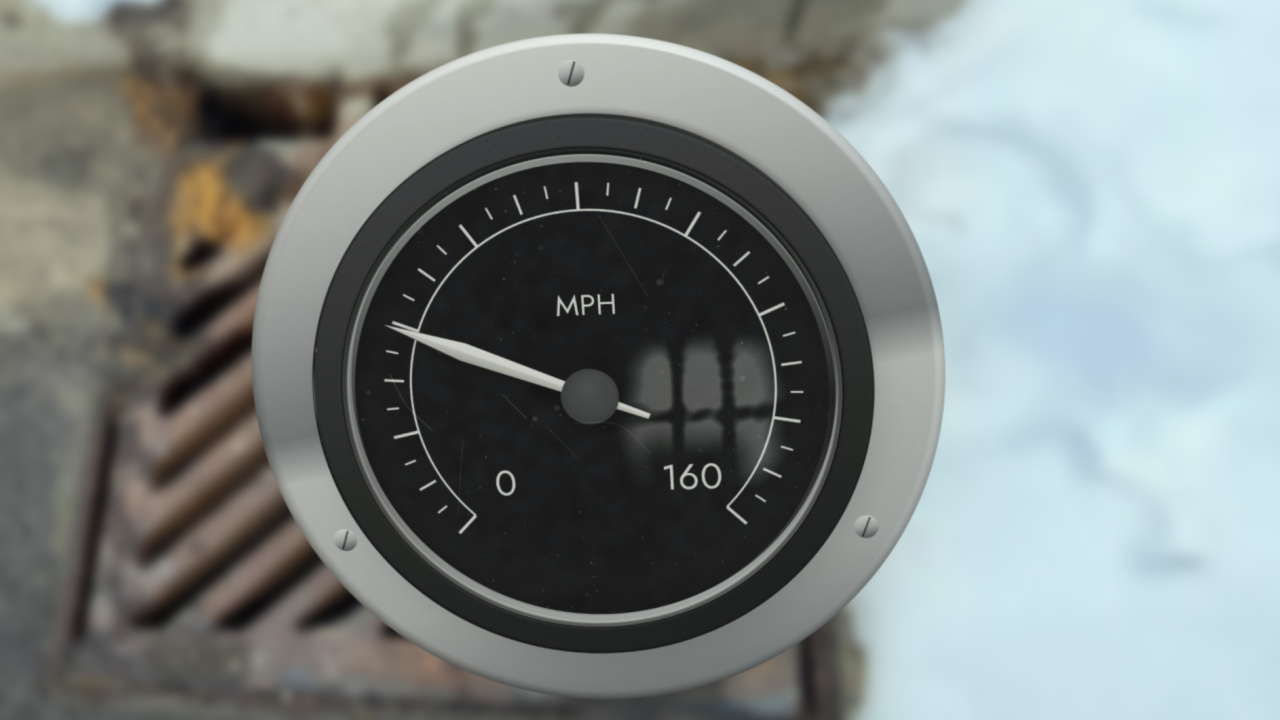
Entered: 40,mph
